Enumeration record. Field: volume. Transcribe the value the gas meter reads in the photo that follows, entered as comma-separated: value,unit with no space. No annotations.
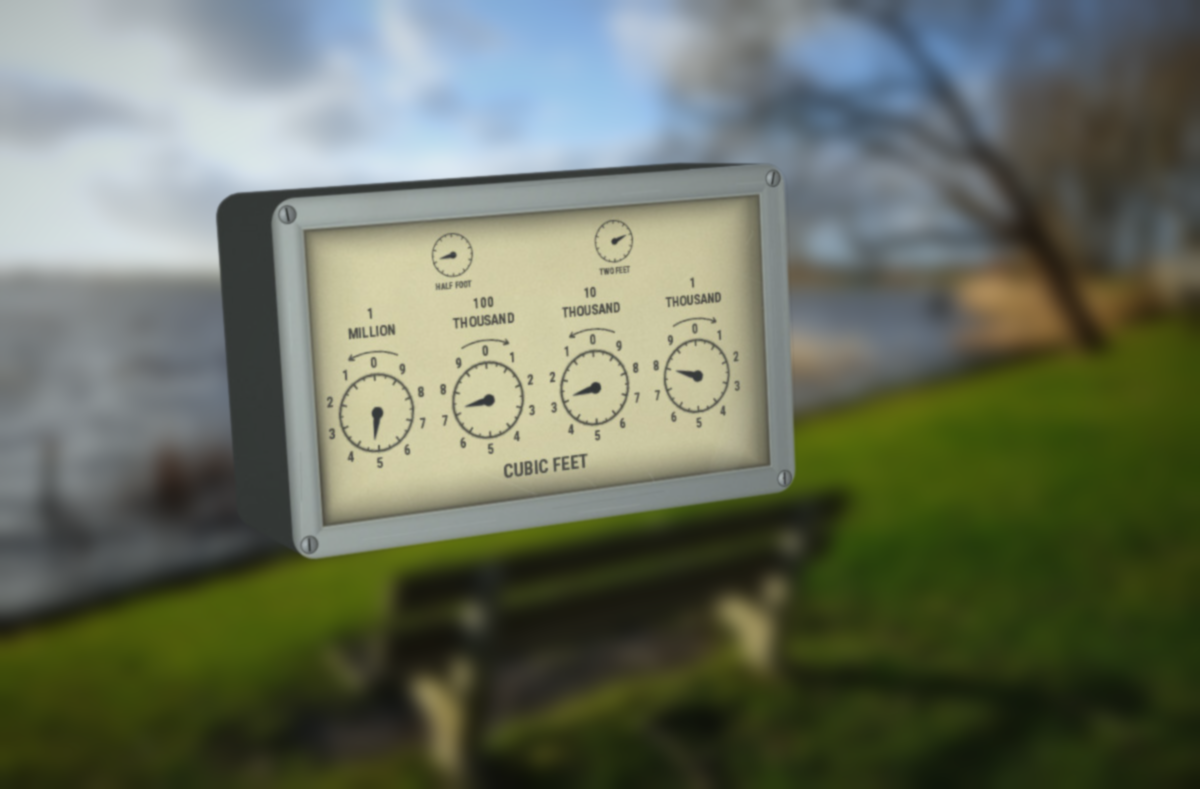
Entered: 472800,ft³
